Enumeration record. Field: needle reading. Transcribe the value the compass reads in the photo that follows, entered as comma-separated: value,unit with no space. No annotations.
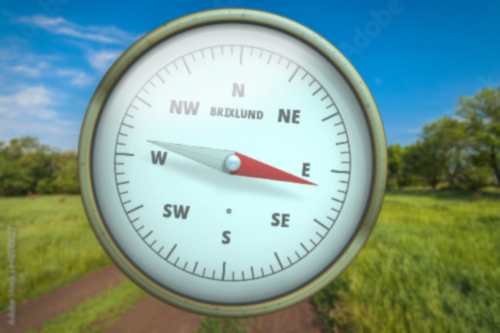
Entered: 100,°
